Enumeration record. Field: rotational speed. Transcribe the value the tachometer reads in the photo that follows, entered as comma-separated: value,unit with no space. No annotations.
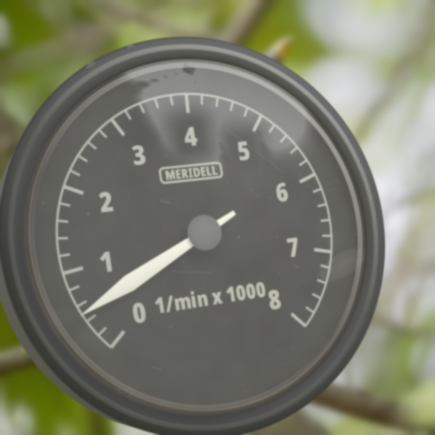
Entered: 500,rpm
